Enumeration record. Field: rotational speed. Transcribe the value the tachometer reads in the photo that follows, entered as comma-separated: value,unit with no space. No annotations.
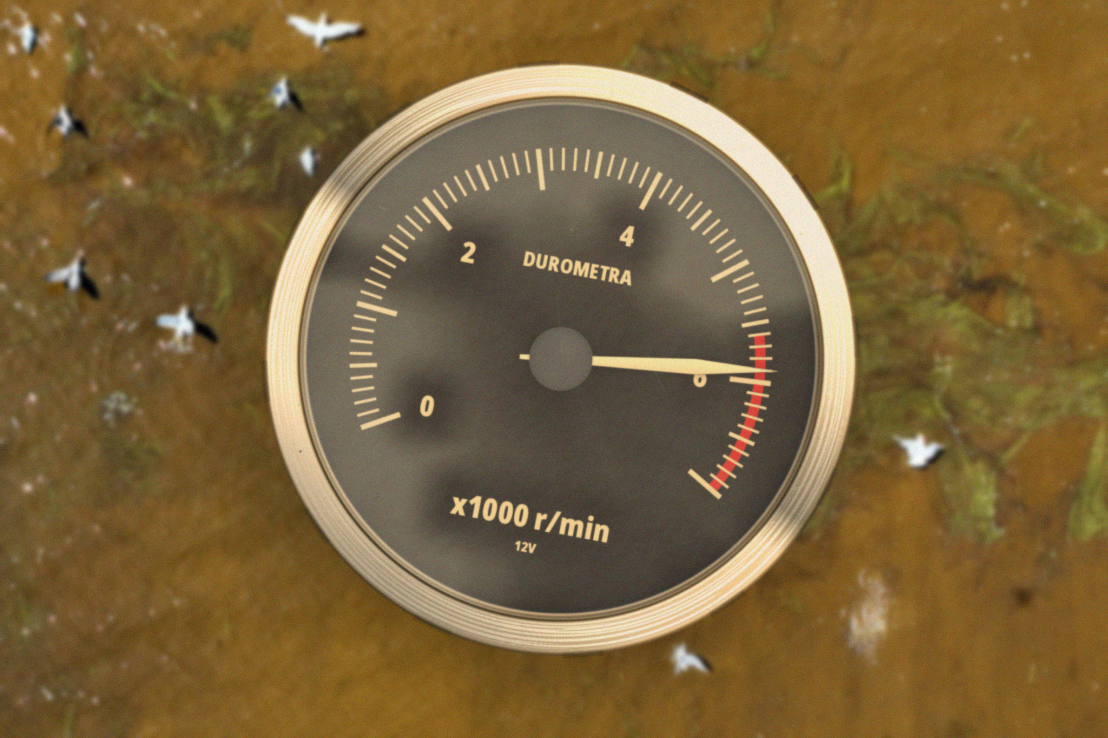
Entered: 5900,rpm
